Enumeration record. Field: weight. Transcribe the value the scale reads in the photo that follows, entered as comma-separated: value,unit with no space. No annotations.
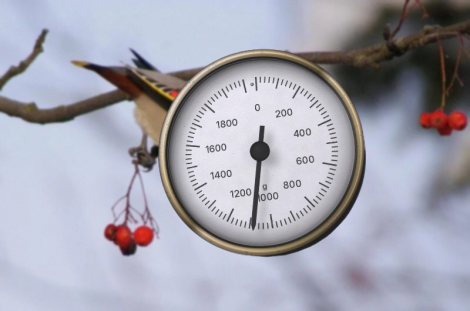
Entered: 1080,g
